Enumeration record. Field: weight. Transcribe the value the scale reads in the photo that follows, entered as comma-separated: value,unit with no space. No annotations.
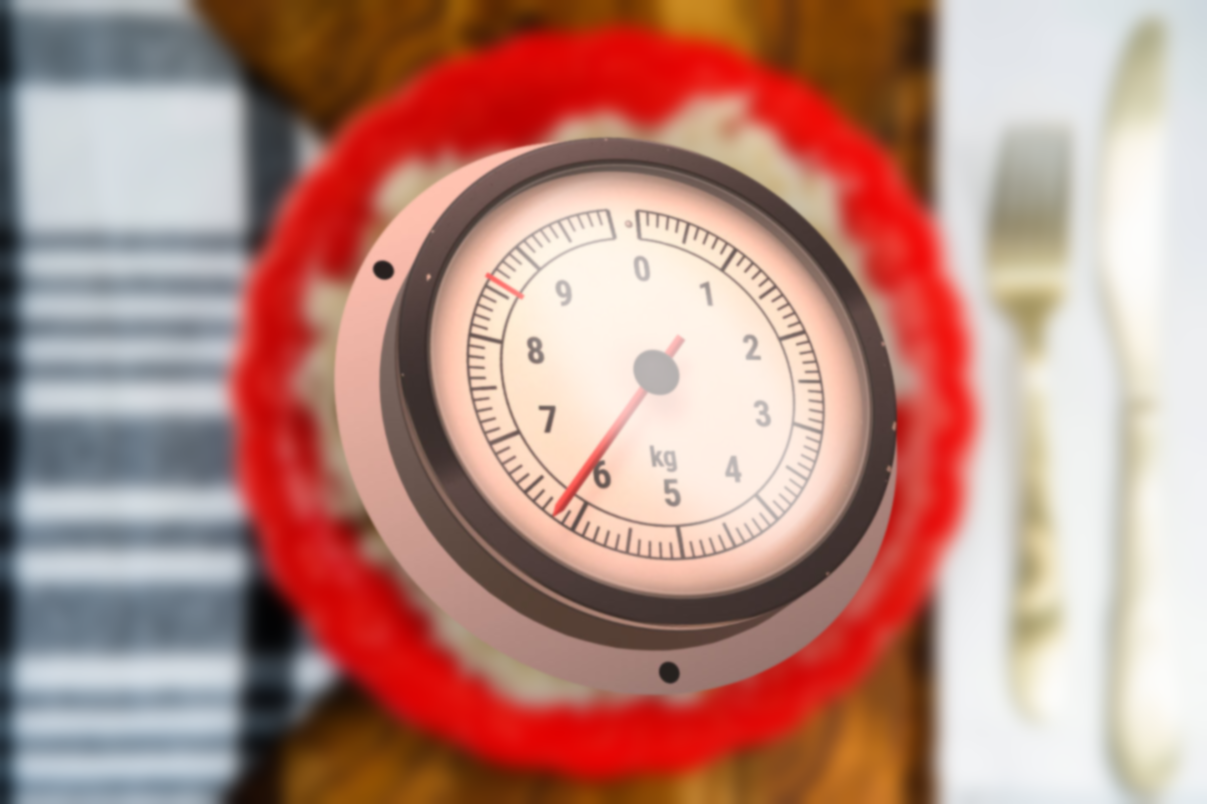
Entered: 6.2,kg
